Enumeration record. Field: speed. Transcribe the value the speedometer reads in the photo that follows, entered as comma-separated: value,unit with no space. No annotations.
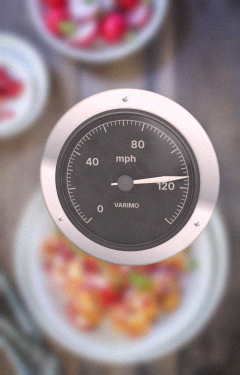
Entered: 114,mph
